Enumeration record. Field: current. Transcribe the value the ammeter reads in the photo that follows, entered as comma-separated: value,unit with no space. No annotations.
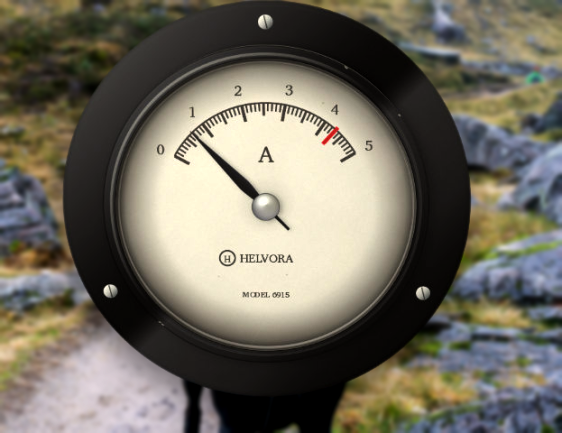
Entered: 0.7,A
